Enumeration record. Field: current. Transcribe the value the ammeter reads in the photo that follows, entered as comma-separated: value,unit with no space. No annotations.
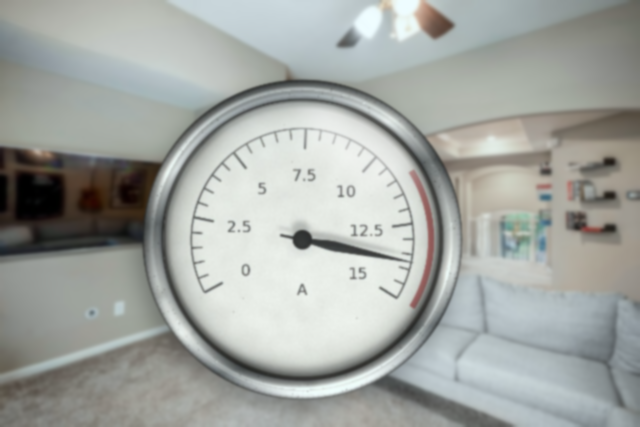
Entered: 13.75,A
